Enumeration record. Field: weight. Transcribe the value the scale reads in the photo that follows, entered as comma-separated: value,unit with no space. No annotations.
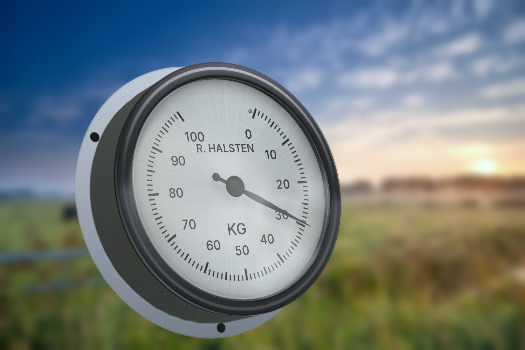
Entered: 30,kg
